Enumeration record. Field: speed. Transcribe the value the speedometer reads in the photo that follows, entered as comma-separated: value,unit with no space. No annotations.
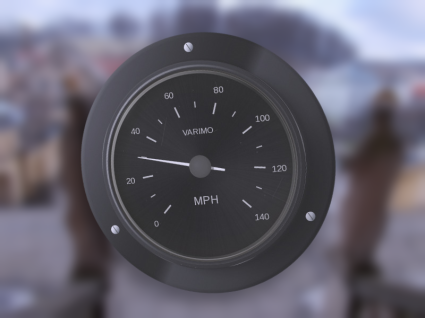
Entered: 30,mph
